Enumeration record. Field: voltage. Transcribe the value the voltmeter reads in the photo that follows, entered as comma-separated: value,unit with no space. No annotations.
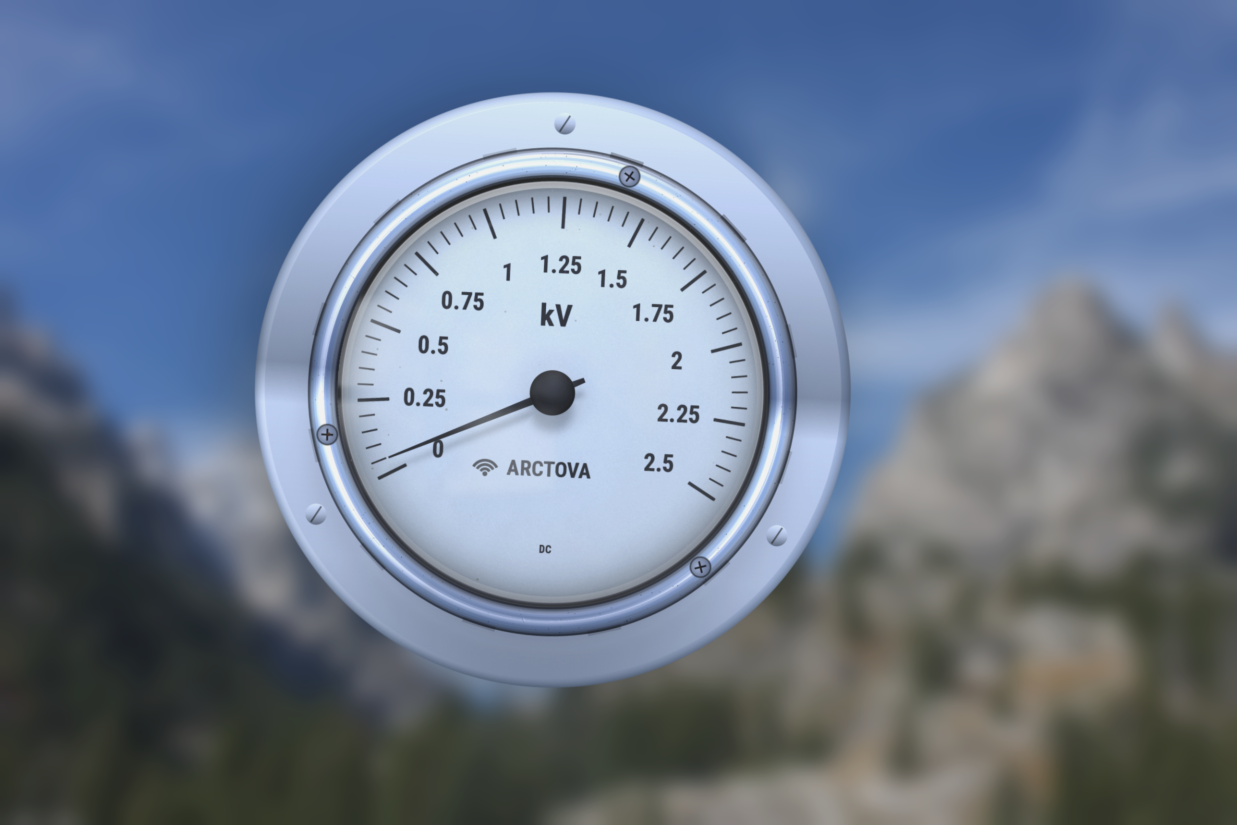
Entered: 0.05,kV
